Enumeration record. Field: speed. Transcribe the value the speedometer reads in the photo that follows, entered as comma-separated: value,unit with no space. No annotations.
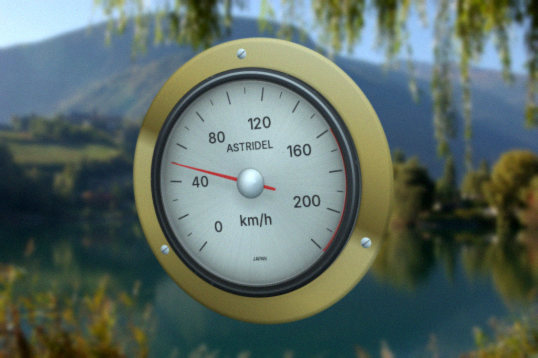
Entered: 50,km/h
